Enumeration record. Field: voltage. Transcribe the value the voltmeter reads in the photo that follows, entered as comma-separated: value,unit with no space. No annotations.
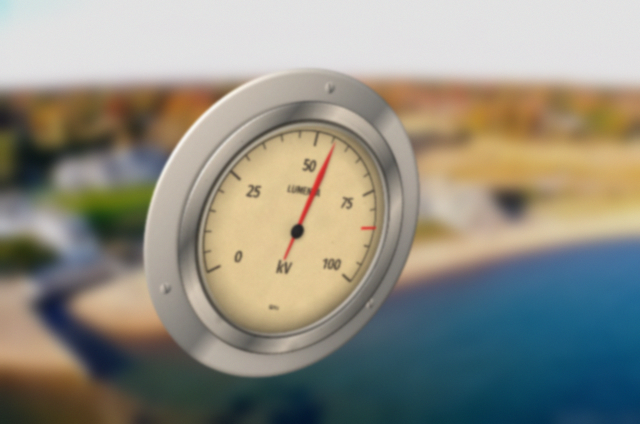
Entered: 55,kV
